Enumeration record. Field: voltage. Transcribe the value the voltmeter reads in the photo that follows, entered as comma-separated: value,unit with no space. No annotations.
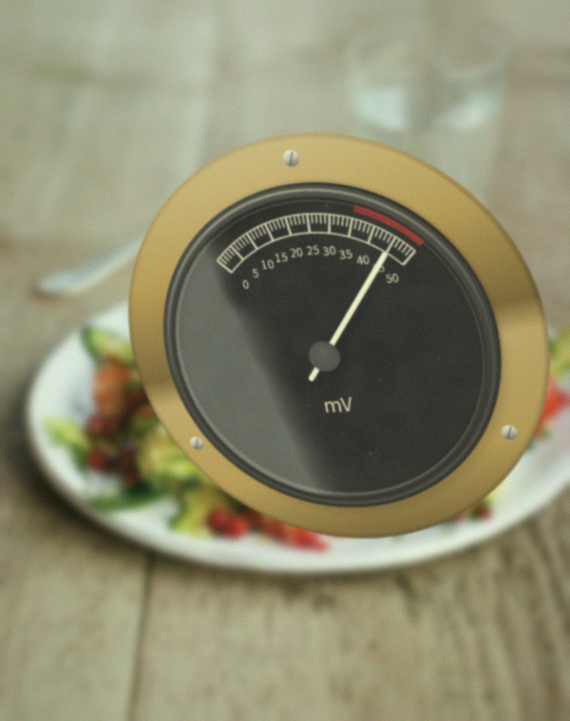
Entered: 45,mV
